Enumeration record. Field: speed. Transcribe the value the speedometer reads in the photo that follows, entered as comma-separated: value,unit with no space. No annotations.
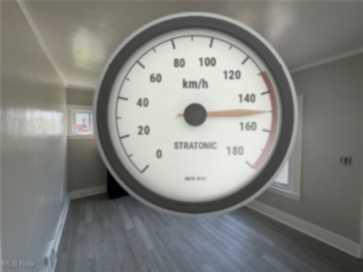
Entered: 150,km/h
